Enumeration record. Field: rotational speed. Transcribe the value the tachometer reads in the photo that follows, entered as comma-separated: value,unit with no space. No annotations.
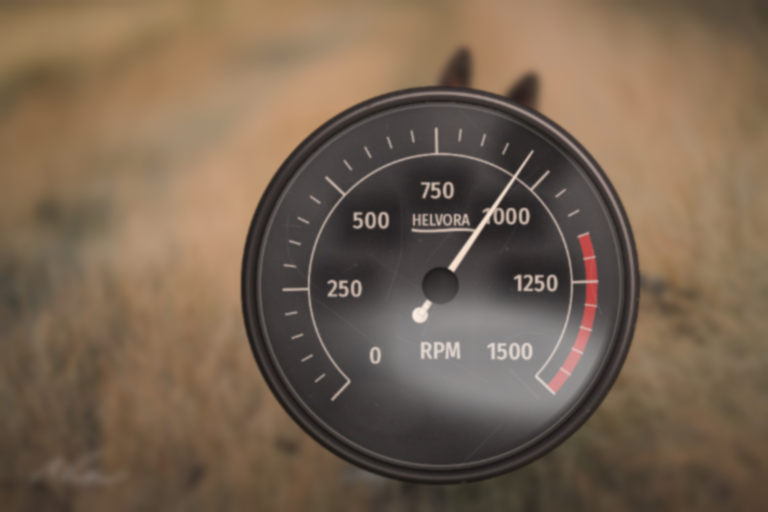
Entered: 950,rpm
